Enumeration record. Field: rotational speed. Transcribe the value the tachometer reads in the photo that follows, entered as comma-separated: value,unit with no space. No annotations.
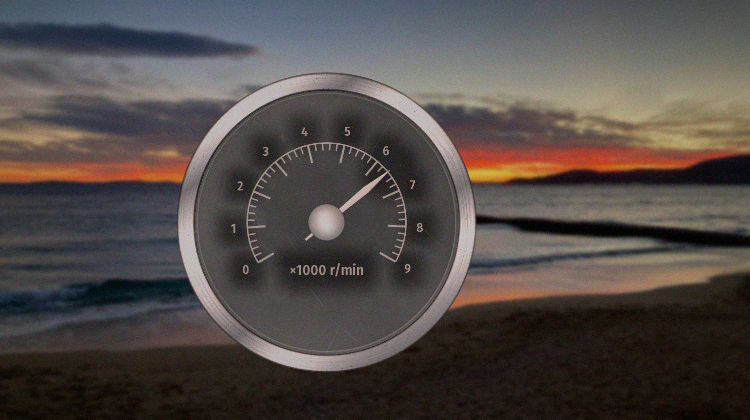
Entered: 6400,rpm
